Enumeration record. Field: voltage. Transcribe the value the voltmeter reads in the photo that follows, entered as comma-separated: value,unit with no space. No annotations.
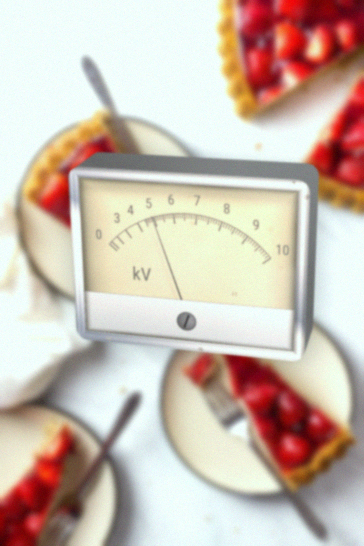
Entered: 5,kV
